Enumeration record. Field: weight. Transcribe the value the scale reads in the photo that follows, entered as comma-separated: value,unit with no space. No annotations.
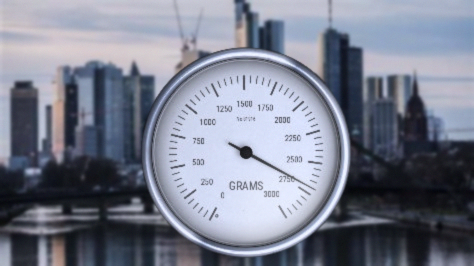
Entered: 2700,g
